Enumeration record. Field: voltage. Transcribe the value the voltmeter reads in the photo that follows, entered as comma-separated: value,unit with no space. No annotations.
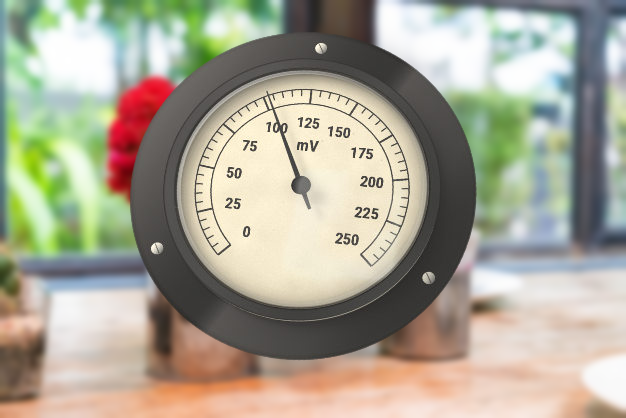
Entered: 102.5,mV
